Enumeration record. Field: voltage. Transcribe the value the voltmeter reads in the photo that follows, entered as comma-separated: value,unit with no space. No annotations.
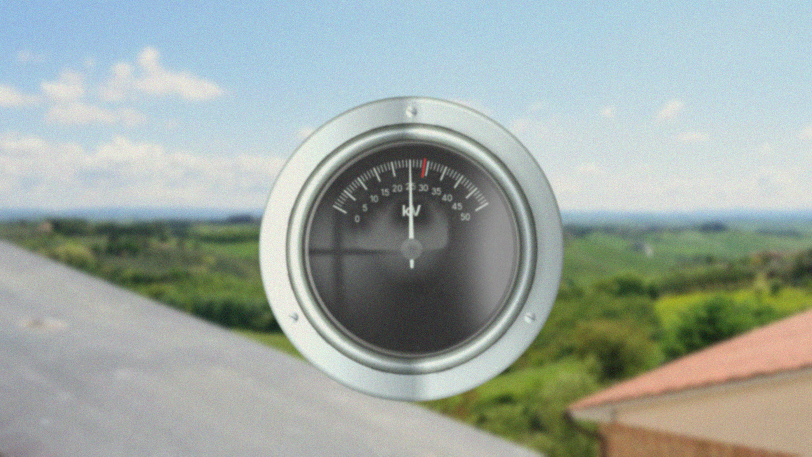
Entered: 25,kV
